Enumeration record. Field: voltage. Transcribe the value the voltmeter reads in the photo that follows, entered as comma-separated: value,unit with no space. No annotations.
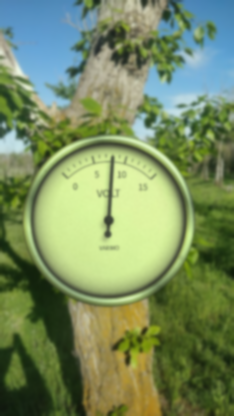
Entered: 8,V
